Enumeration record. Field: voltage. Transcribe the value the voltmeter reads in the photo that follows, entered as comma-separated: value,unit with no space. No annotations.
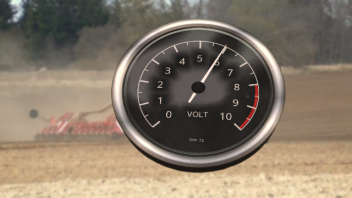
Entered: 6,V
